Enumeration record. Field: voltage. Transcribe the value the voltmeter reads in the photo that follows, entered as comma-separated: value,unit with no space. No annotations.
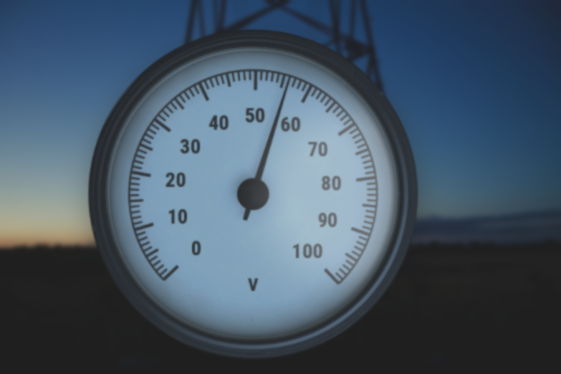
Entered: 56,V
